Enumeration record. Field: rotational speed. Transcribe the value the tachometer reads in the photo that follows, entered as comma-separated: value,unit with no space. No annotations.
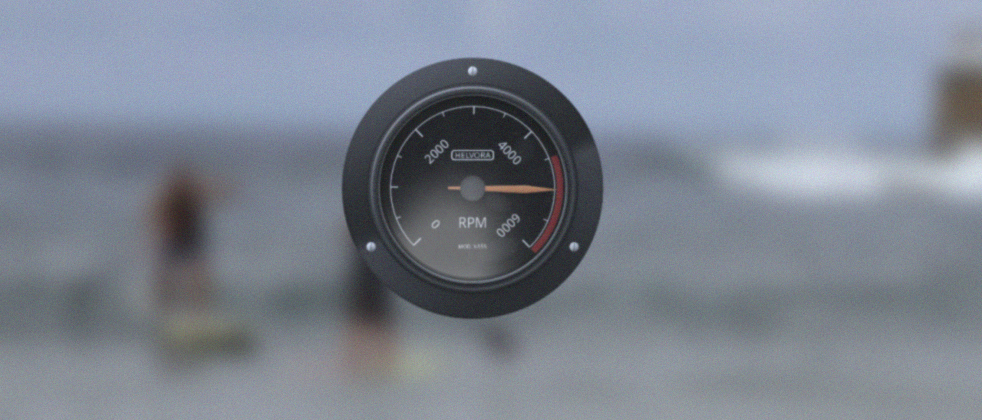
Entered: 5000,rpm
